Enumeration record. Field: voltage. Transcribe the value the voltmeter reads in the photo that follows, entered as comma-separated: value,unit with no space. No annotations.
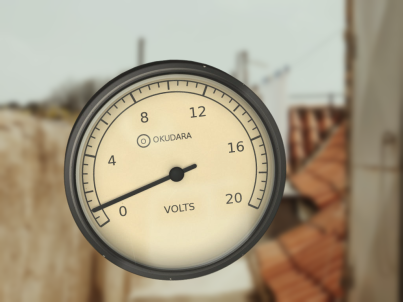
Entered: 1,V
